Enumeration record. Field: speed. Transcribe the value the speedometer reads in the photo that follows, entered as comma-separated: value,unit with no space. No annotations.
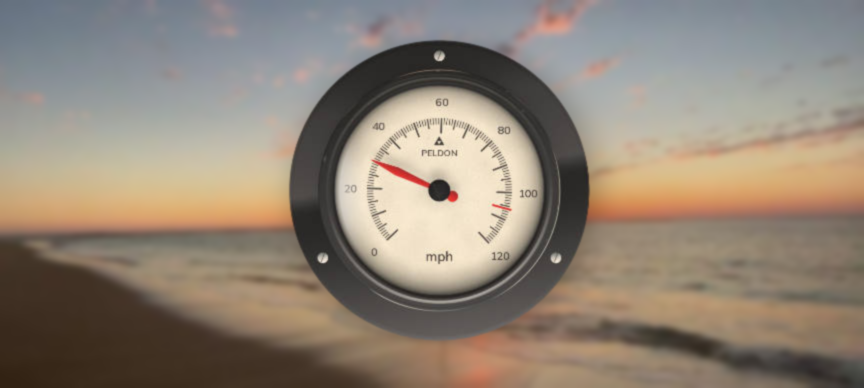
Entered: 30,mph
